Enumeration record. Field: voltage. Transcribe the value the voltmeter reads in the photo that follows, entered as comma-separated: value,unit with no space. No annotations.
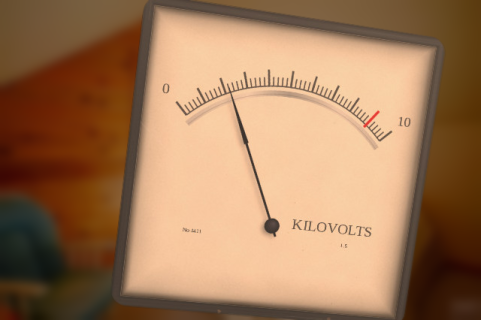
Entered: 2.2,kV
